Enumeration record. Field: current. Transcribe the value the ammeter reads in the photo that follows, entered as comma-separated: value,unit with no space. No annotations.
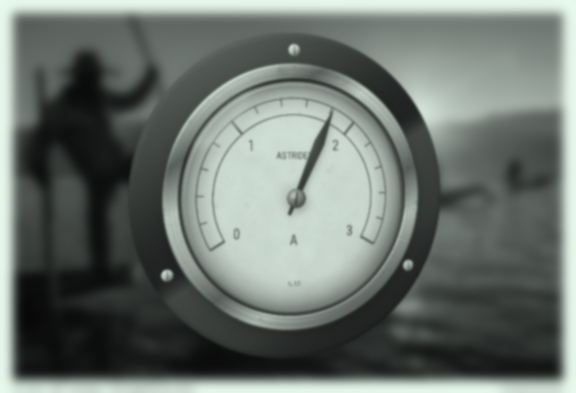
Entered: 1.8,A
